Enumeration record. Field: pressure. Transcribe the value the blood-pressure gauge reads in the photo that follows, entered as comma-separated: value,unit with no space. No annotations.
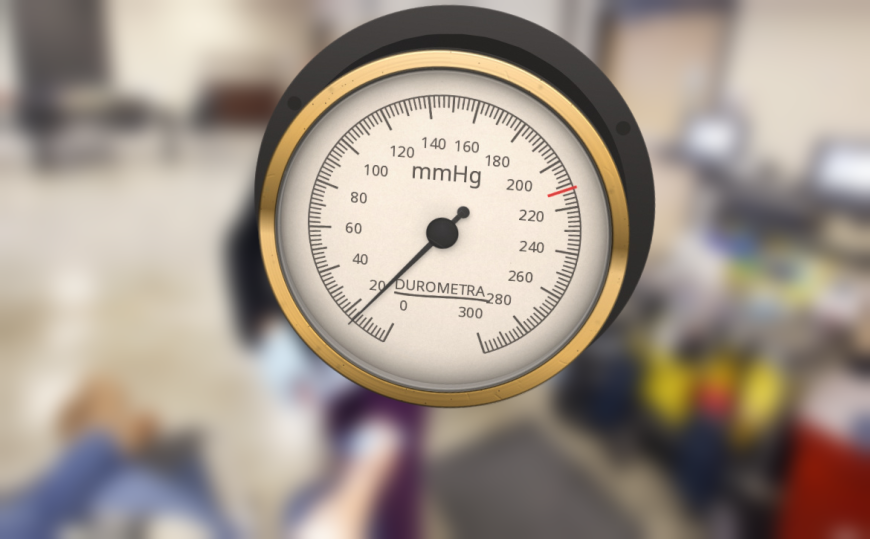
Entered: 16,mmHg
